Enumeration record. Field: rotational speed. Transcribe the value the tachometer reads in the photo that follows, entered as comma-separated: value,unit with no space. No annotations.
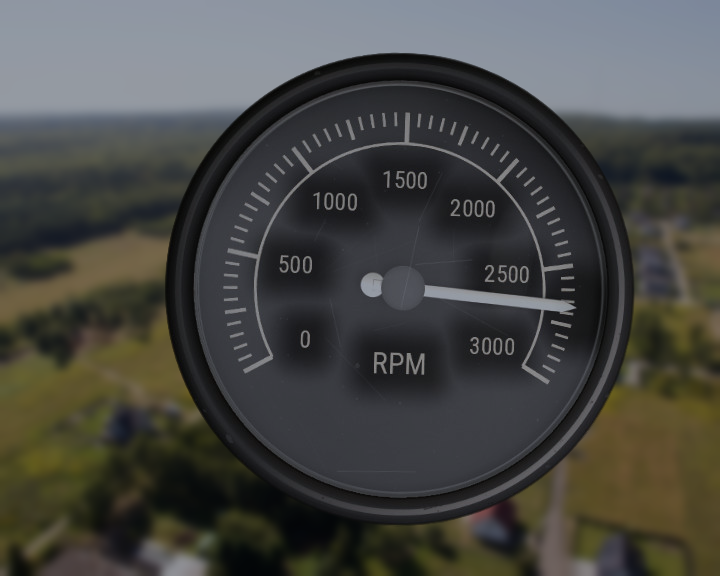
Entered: 2675,rpm
